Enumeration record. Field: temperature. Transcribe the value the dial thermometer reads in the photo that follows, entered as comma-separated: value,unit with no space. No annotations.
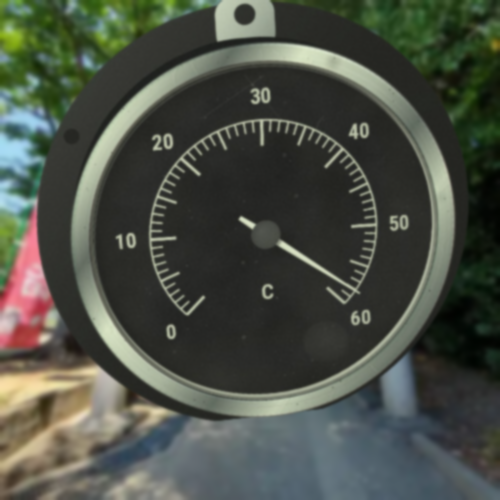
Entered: 58,°C
